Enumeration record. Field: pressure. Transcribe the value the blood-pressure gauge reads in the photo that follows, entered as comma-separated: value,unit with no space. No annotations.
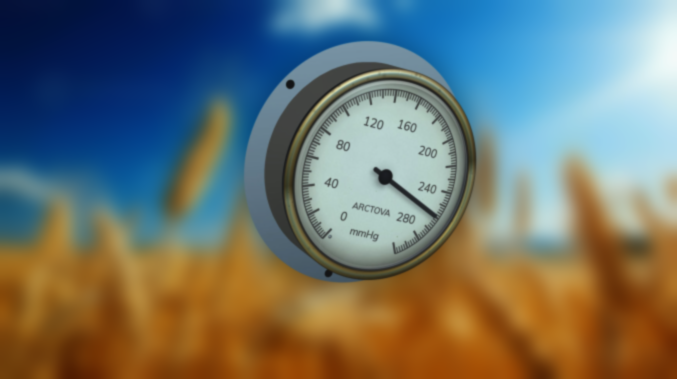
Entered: 260,mmHg
